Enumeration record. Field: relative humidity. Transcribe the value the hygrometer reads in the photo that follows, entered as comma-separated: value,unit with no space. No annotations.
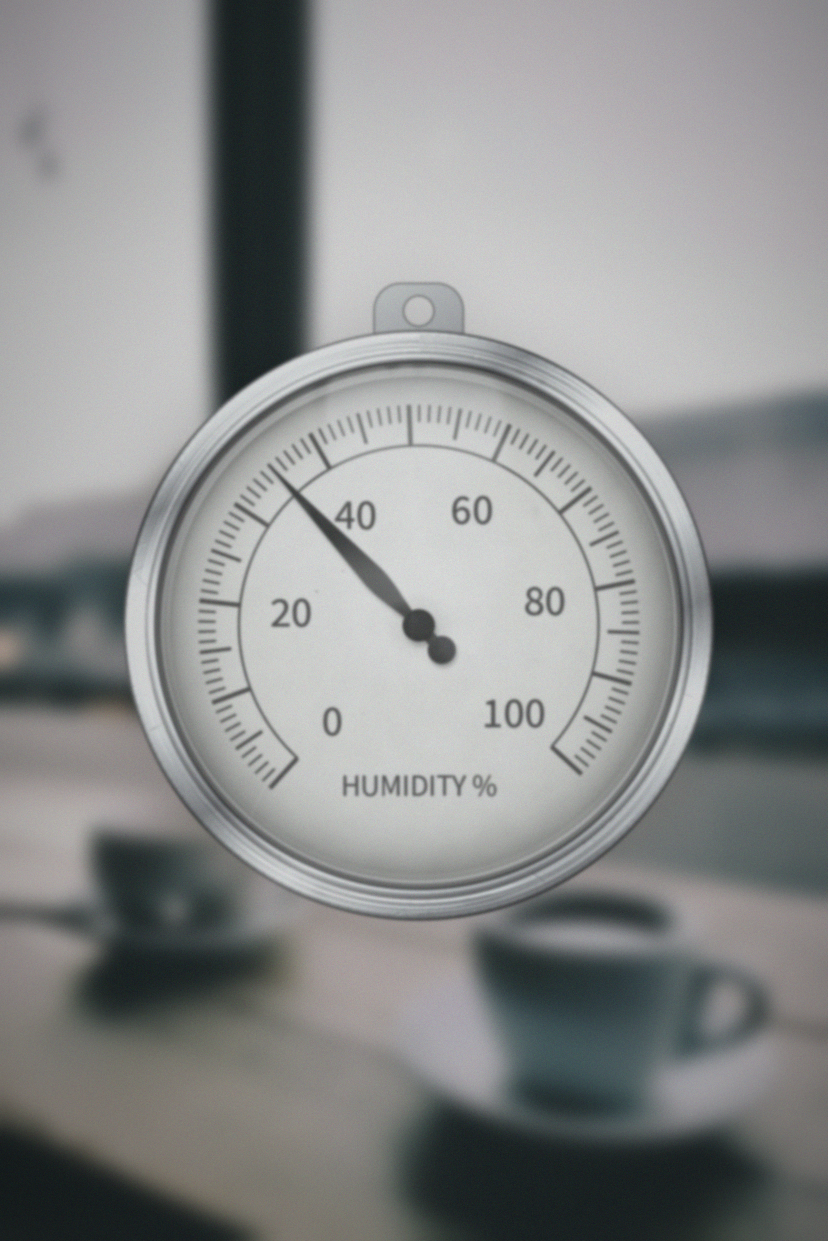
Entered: 35,%
